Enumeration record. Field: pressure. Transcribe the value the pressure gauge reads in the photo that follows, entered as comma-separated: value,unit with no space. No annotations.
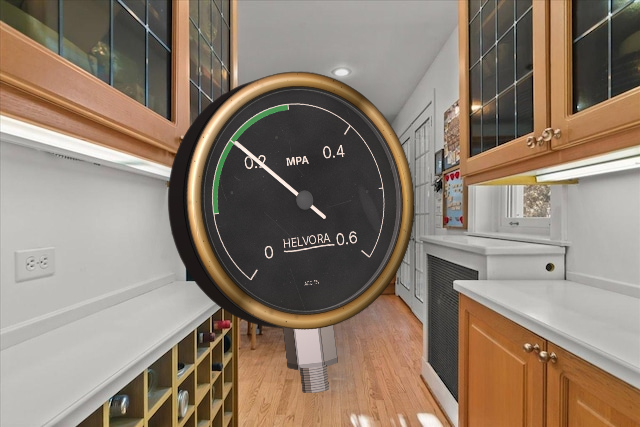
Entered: 0.2,MPa
